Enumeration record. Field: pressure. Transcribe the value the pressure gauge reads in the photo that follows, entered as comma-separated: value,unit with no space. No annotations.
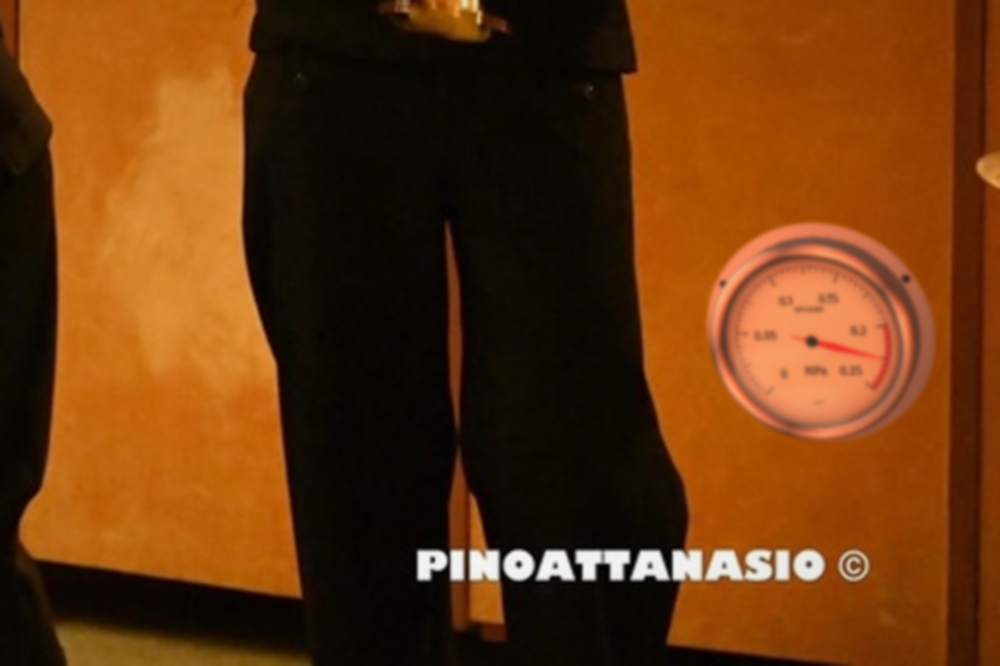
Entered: 0.225,MPa
